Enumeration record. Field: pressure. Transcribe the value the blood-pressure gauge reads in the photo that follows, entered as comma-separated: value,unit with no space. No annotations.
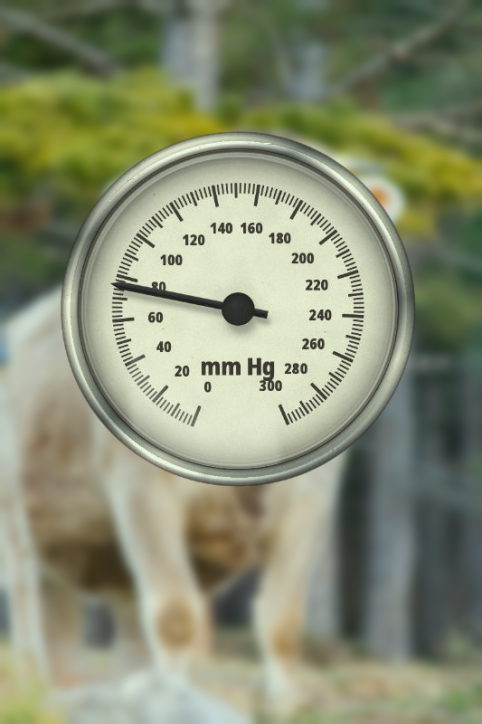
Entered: 76,mmHg
